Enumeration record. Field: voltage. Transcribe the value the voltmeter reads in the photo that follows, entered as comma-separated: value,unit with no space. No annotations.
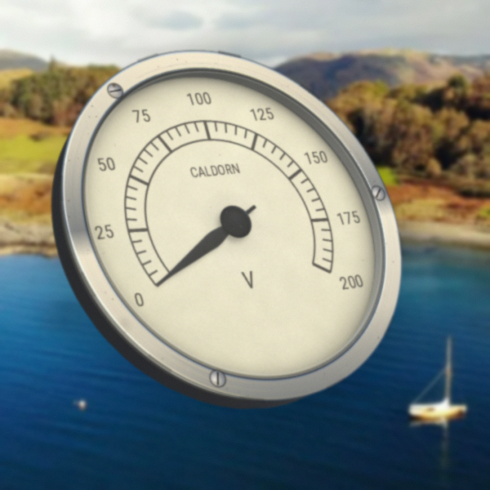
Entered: 0,V
